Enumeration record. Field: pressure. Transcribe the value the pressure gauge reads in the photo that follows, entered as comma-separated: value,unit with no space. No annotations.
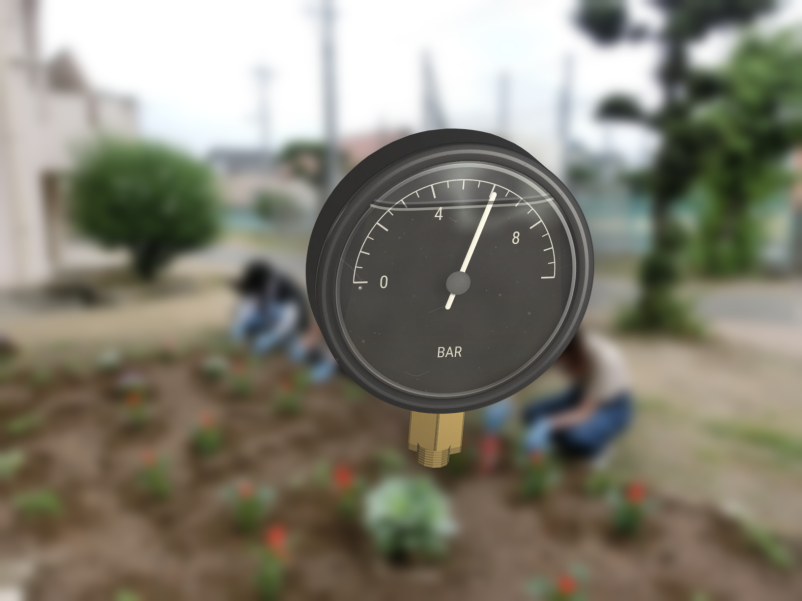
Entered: 6,bar
